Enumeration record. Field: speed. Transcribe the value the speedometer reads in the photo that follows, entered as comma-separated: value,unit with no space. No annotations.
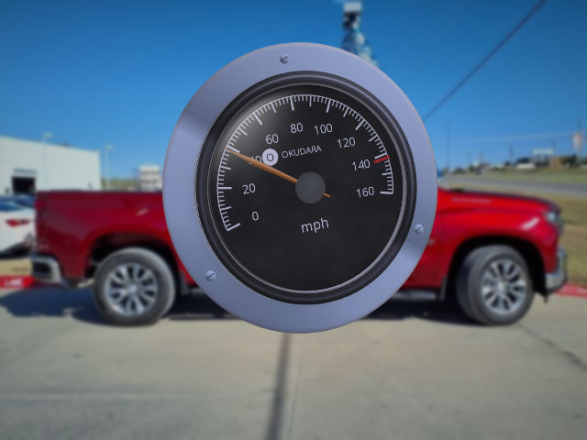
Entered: 38,mph
